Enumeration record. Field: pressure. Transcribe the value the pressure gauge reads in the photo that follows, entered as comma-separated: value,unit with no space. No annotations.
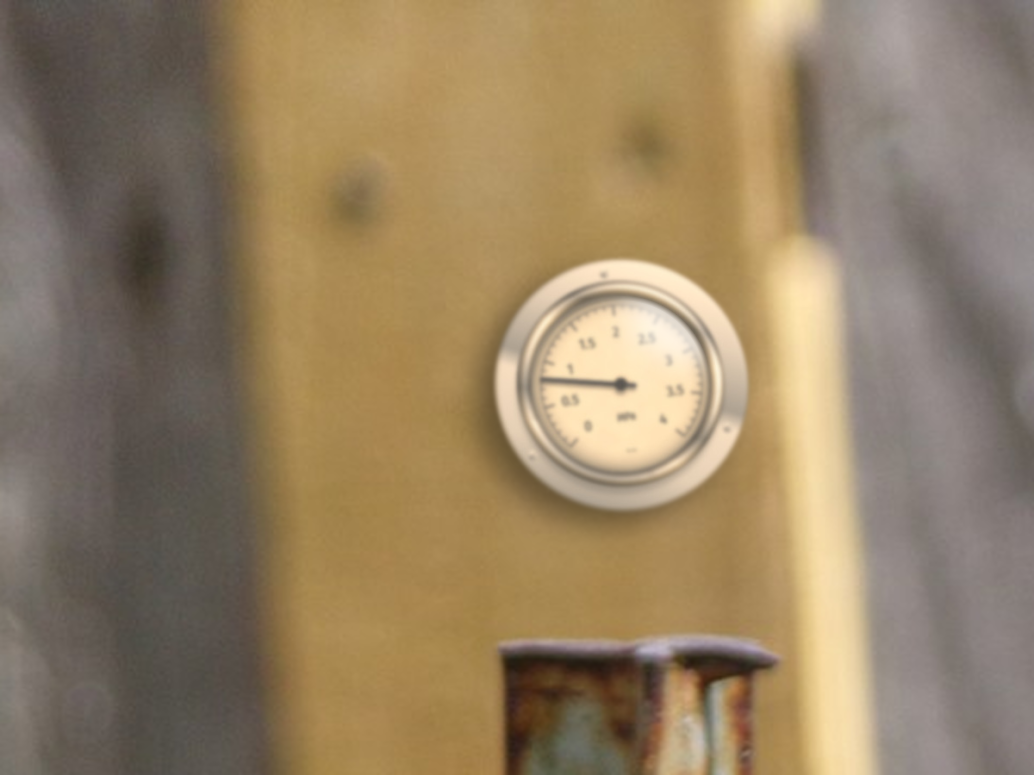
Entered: 0.8,MPa
